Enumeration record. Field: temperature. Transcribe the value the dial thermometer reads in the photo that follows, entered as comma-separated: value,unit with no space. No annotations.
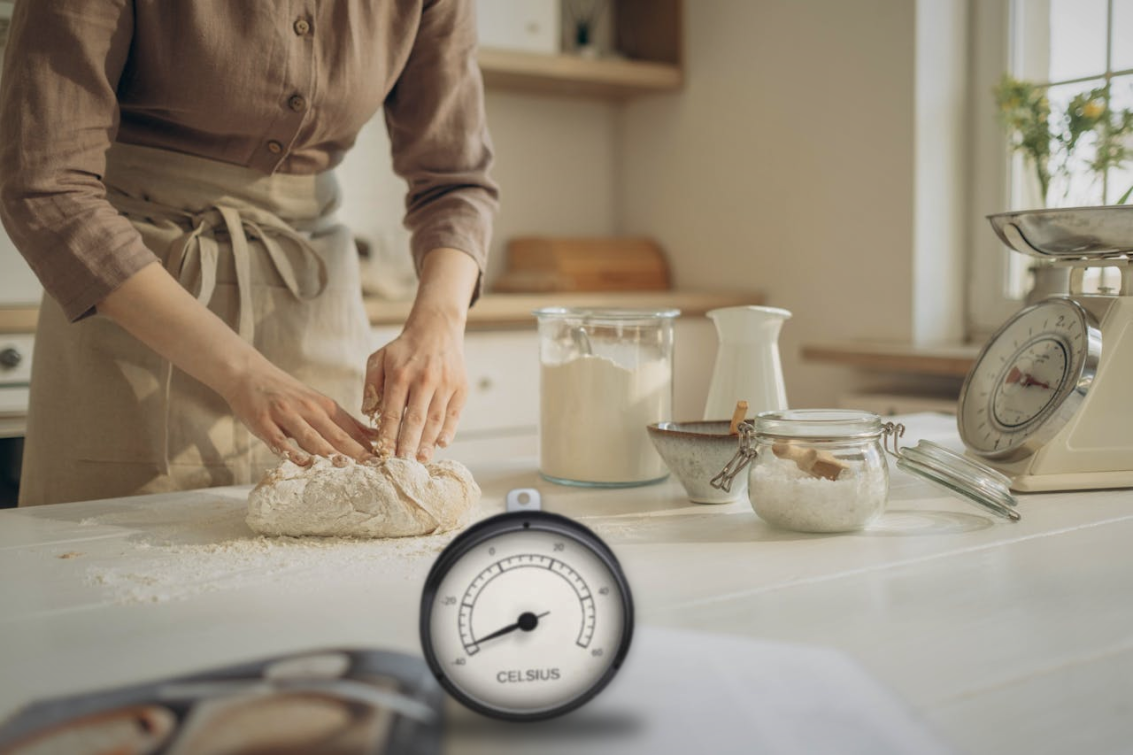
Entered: -36,°C
